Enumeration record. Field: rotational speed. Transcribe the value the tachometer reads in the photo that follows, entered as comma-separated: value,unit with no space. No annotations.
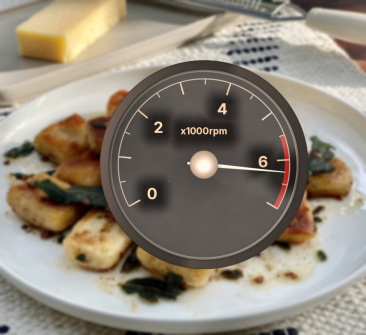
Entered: 6250,rpm
